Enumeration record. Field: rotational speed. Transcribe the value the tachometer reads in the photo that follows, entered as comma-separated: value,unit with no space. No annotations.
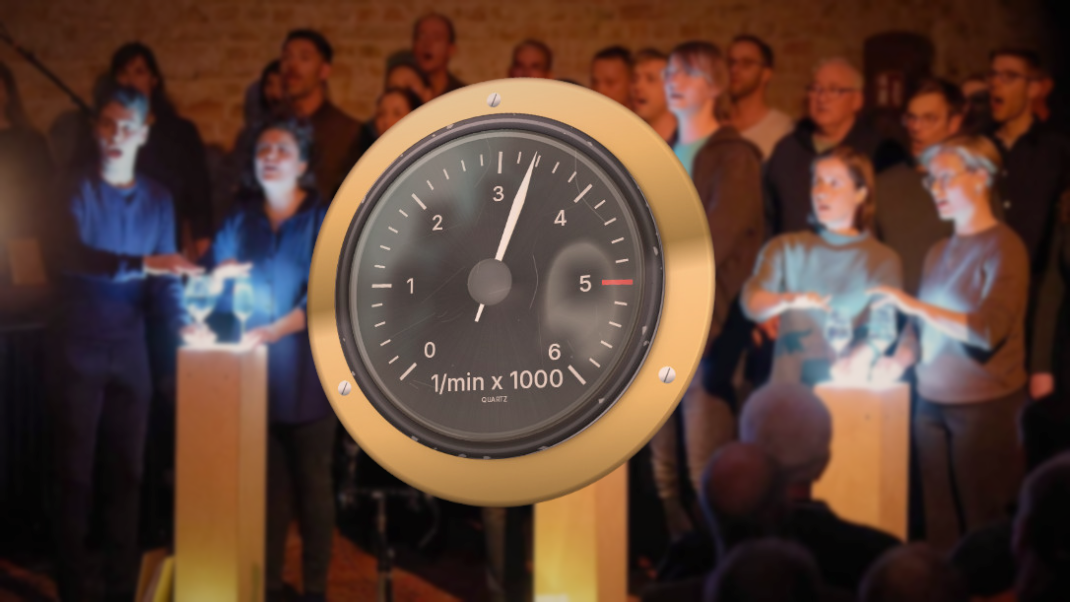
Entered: 3400,rpm
